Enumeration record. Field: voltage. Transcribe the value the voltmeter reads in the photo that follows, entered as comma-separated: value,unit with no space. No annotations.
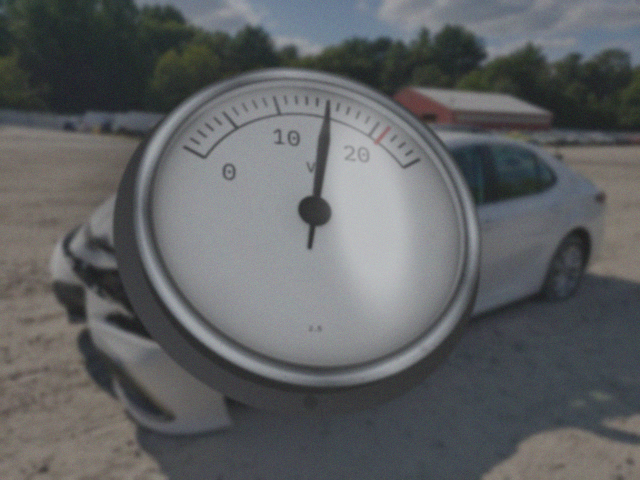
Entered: 15,V
